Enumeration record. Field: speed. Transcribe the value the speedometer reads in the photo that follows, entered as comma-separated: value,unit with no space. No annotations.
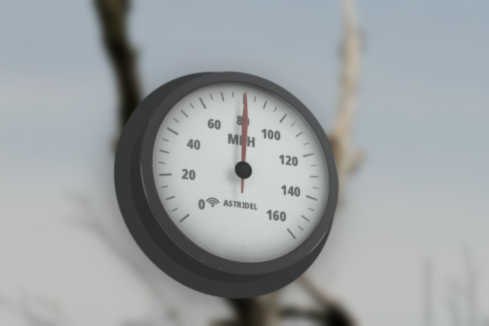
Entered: 80,mph
